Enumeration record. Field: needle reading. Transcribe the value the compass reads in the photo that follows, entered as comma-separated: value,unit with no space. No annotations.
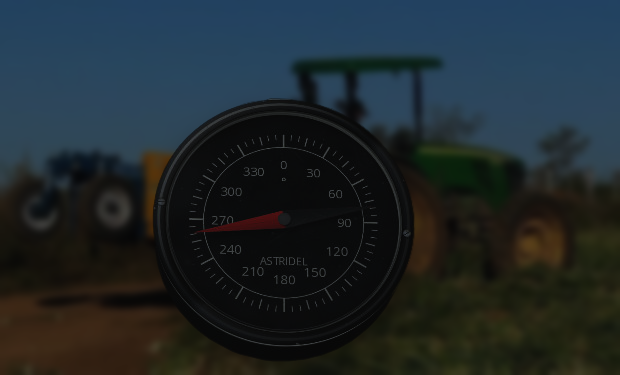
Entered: 260,°
